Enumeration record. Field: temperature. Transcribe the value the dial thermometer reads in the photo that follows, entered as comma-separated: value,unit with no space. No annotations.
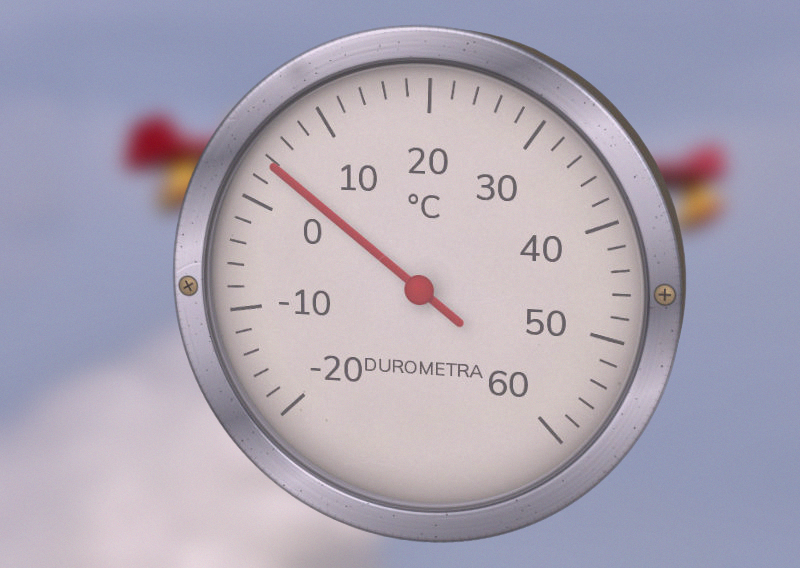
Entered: 4,°C
